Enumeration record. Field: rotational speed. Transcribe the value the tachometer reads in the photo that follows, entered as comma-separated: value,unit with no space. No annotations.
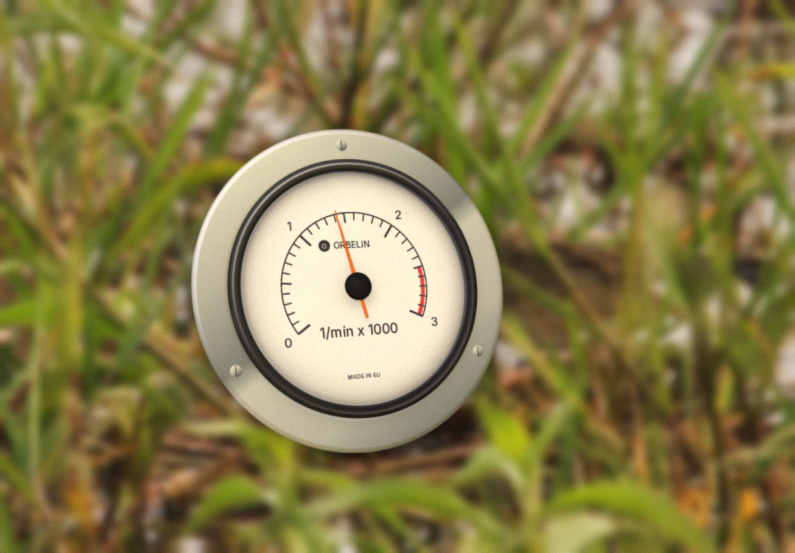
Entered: 1400,rpm
